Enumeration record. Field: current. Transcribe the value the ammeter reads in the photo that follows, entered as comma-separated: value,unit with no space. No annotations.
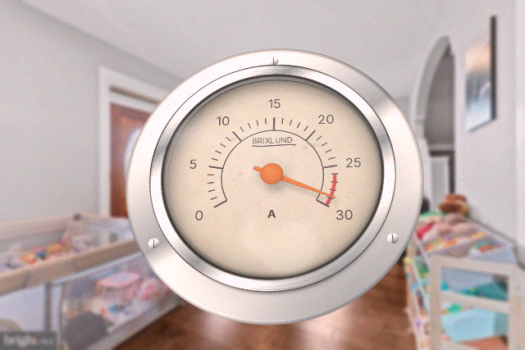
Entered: 29,A
